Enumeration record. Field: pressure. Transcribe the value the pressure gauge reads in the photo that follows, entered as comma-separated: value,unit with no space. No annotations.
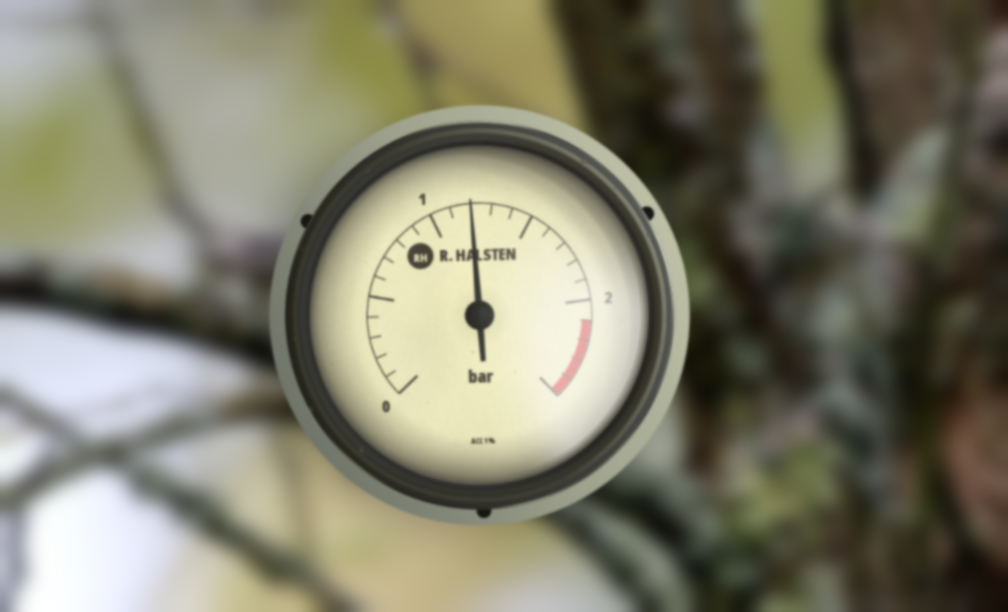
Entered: 1.2,bar
